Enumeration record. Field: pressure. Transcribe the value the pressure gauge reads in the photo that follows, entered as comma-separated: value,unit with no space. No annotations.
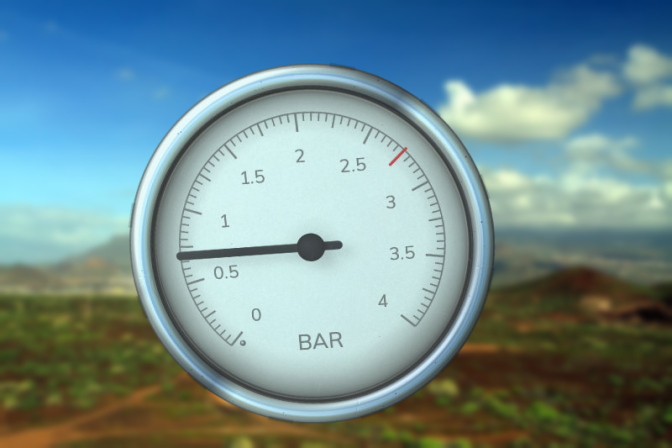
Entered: 0.7,bar
